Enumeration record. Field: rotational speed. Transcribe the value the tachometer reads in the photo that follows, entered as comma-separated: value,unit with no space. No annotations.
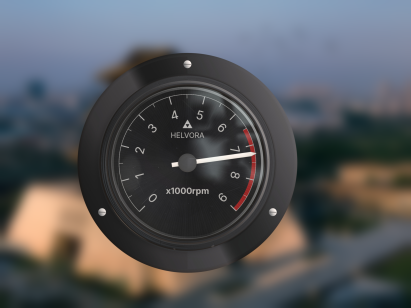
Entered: 7250,rpm
